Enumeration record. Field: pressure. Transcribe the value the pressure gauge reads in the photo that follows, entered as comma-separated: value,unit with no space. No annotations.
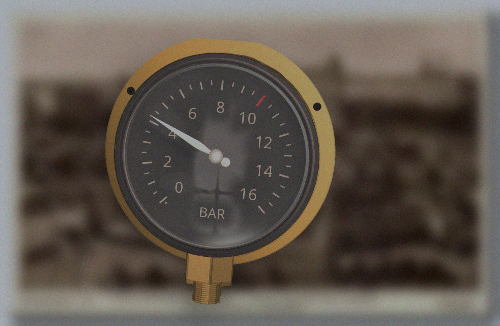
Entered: 4.25,bar
